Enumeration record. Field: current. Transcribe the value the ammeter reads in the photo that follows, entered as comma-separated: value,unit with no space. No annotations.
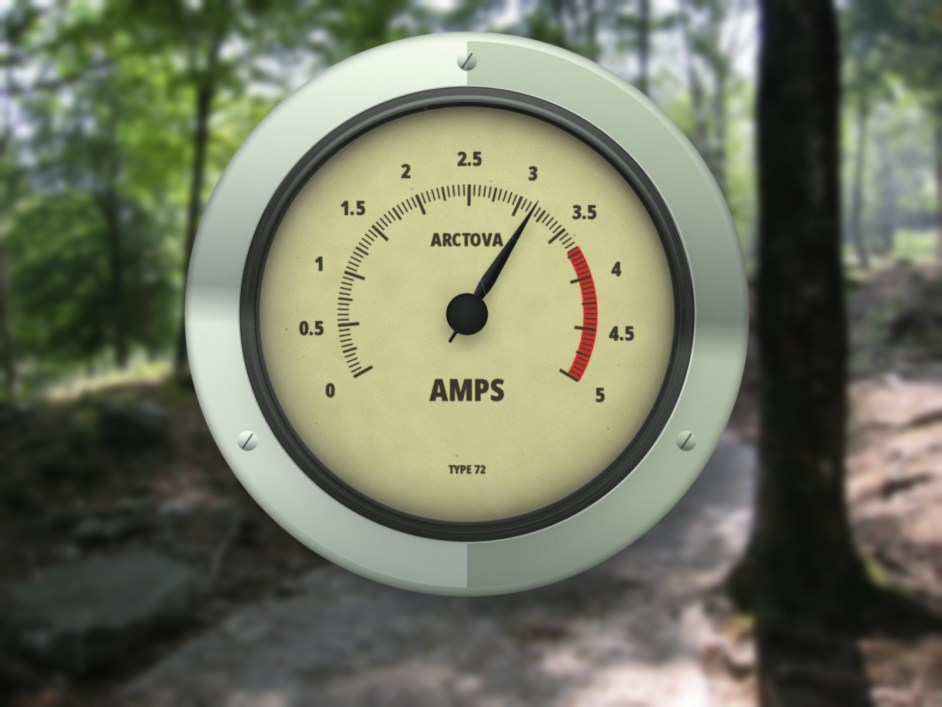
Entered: 3.15,A
